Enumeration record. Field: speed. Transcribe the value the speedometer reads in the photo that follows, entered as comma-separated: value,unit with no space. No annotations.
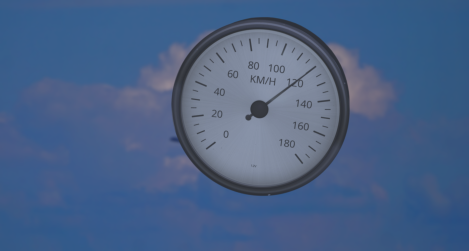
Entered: 120,km/h
